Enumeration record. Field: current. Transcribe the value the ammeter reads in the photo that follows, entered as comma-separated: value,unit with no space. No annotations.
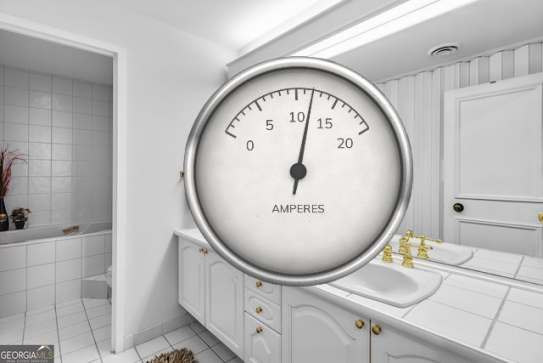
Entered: 12,A
